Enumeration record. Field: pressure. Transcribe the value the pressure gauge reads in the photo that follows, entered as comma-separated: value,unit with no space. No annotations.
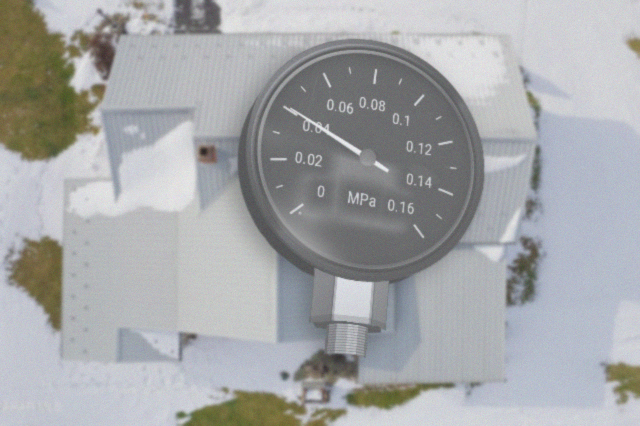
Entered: 0.04,MPa
